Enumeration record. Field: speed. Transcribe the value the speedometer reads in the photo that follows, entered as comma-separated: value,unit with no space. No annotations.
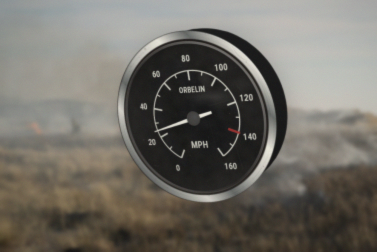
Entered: 25,mph
